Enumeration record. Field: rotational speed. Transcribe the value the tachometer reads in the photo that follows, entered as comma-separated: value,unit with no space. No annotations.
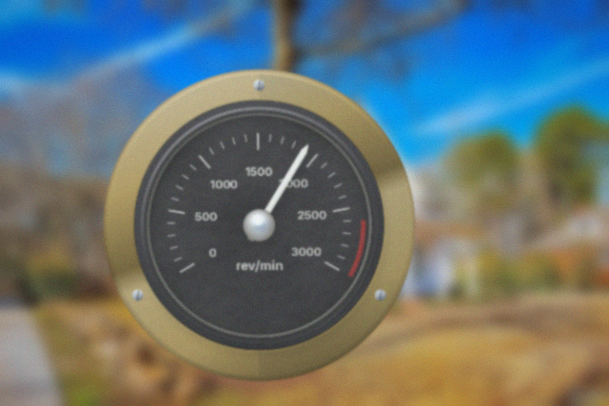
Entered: 1900,rpm
